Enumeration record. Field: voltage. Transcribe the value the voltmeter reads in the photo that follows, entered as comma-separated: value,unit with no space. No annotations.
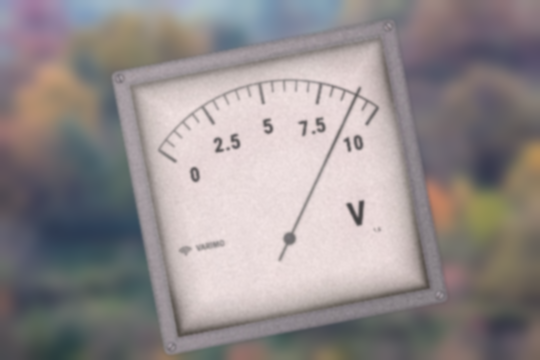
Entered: 9,V
